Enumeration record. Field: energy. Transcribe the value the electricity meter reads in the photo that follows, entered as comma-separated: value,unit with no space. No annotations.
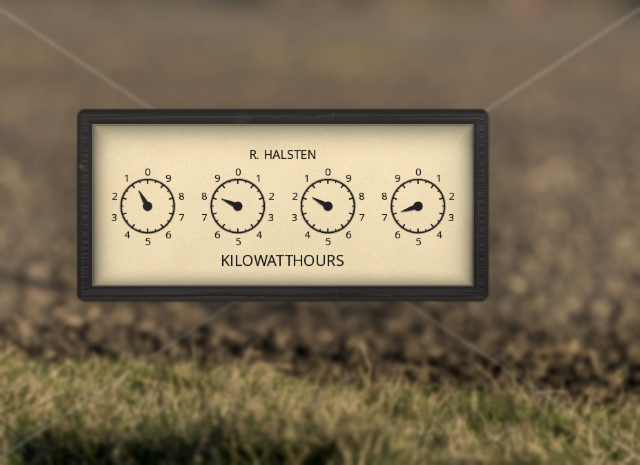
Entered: 817,kWh
